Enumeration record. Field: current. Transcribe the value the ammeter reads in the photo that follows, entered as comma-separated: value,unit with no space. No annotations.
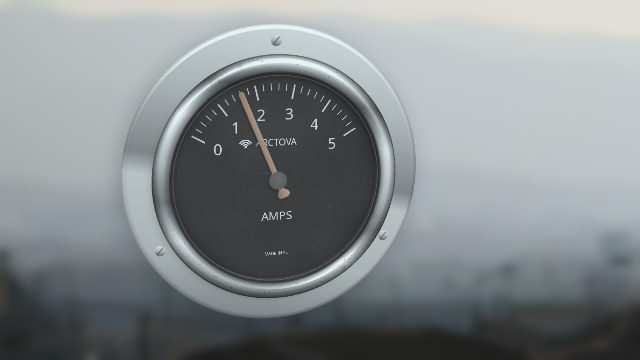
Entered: 1.6,A
